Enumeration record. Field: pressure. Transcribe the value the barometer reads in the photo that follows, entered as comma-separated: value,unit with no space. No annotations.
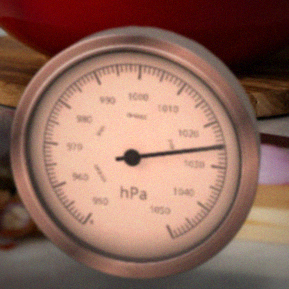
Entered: 1025,hPa
